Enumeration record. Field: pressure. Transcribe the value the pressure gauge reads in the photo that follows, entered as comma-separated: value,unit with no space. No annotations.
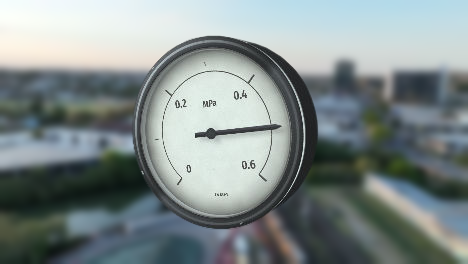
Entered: 0.5,MPa
